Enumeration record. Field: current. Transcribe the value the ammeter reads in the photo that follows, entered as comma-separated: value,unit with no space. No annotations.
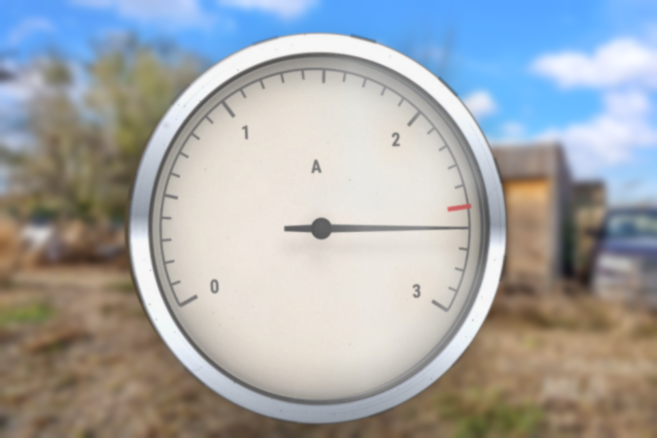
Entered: 2.6,A
